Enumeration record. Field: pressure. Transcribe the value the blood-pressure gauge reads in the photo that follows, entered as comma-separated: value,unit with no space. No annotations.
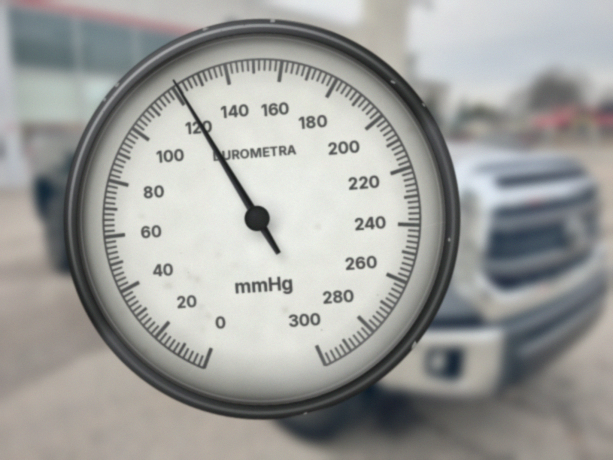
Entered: 122,mmHg
